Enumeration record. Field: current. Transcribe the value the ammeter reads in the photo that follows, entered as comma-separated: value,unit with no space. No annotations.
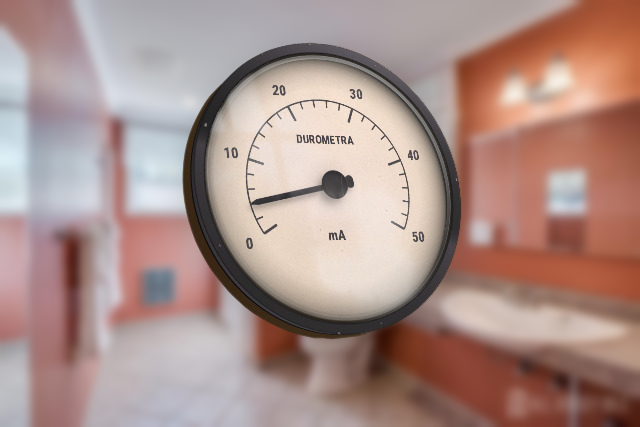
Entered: 4,mA
